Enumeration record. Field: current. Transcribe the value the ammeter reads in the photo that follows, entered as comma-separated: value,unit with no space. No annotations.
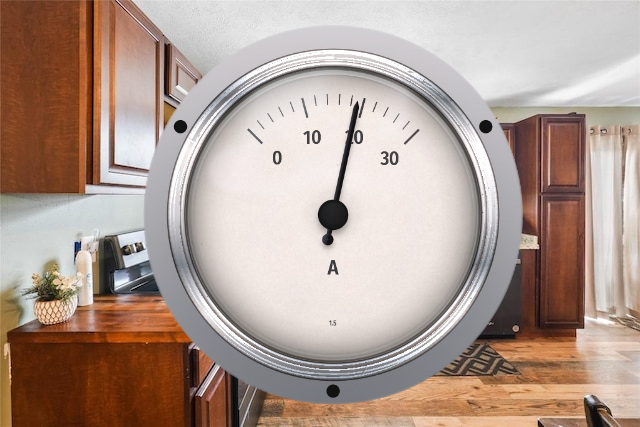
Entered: 19,A
